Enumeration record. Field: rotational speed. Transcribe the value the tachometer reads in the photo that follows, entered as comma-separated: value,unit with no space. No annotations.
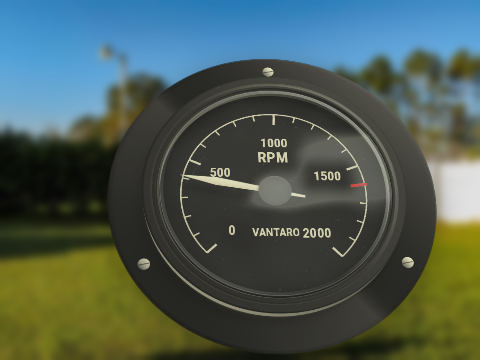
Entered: 400,rpm
